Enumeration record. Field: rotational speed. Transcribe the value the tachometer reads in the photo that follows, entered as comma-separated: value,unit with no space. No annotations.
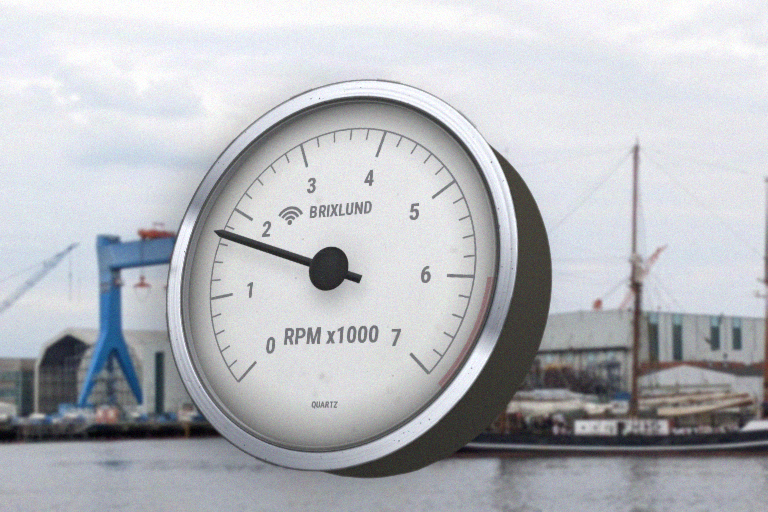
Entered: 1700,rpm
